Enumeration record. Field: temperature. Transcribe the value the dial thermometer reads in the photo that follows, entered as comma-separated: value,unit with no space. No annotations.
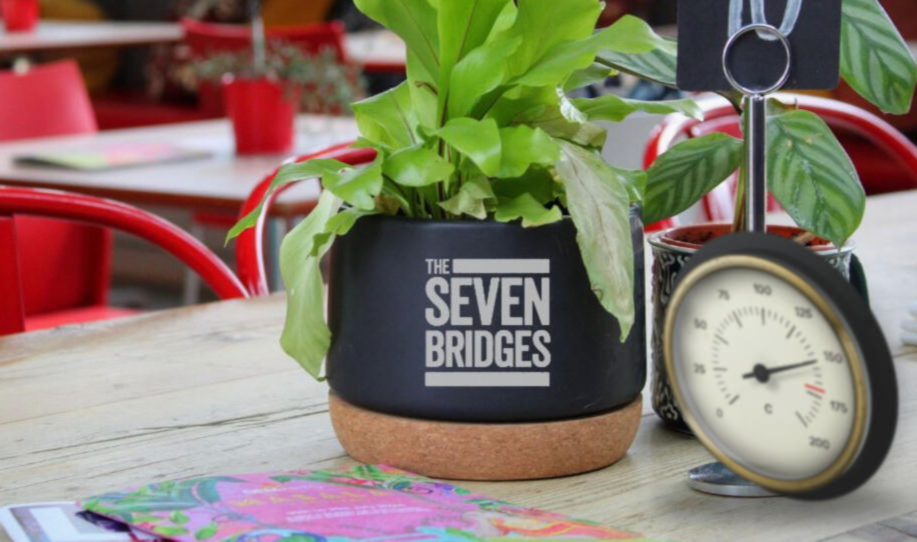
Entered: 150,°C
